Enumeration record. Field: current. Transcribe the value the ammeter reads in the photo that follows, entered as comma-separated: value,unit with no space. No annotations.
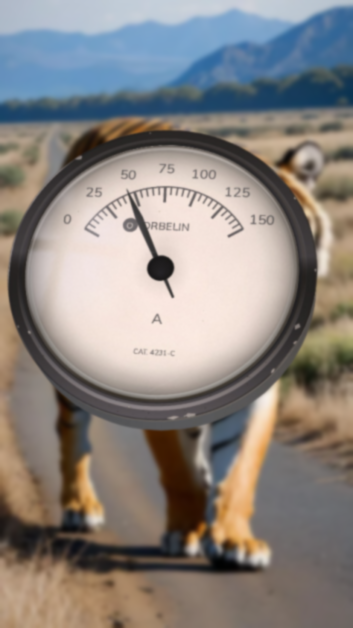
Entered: 45,A
